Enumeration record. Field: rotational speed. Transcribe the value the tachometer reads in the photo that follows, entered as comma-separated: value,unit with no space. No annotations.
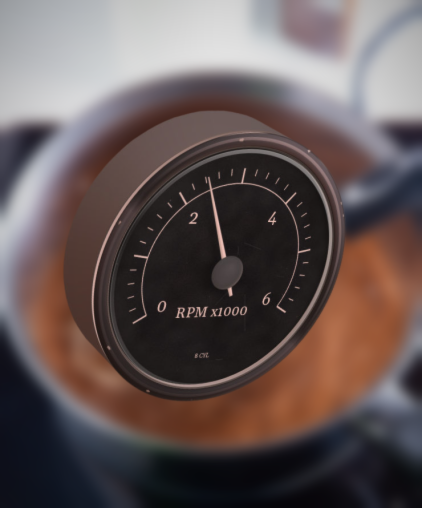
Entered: 2400,rpm
